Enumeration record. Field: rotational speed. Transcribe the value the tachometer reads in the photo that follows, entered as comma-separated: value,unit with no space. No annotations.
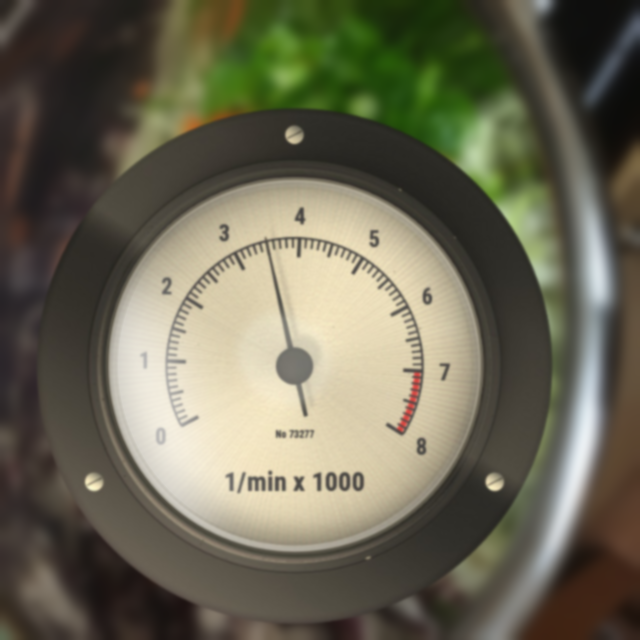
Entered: 3500,rpm
